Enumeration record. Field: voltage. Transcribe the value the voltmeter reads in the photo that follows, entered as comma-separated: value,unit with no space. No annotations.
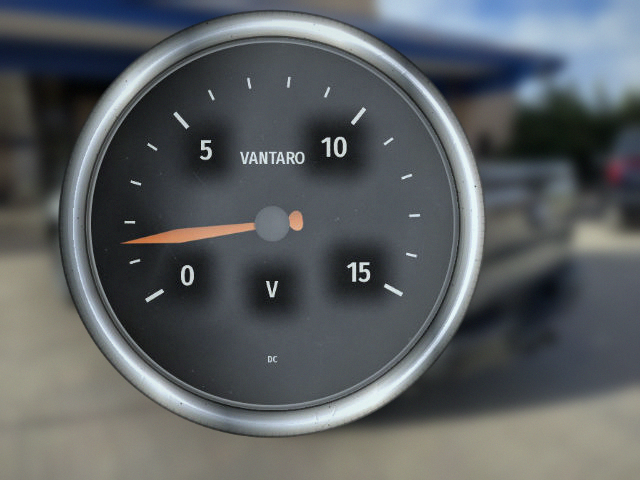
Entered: 1.5,V
